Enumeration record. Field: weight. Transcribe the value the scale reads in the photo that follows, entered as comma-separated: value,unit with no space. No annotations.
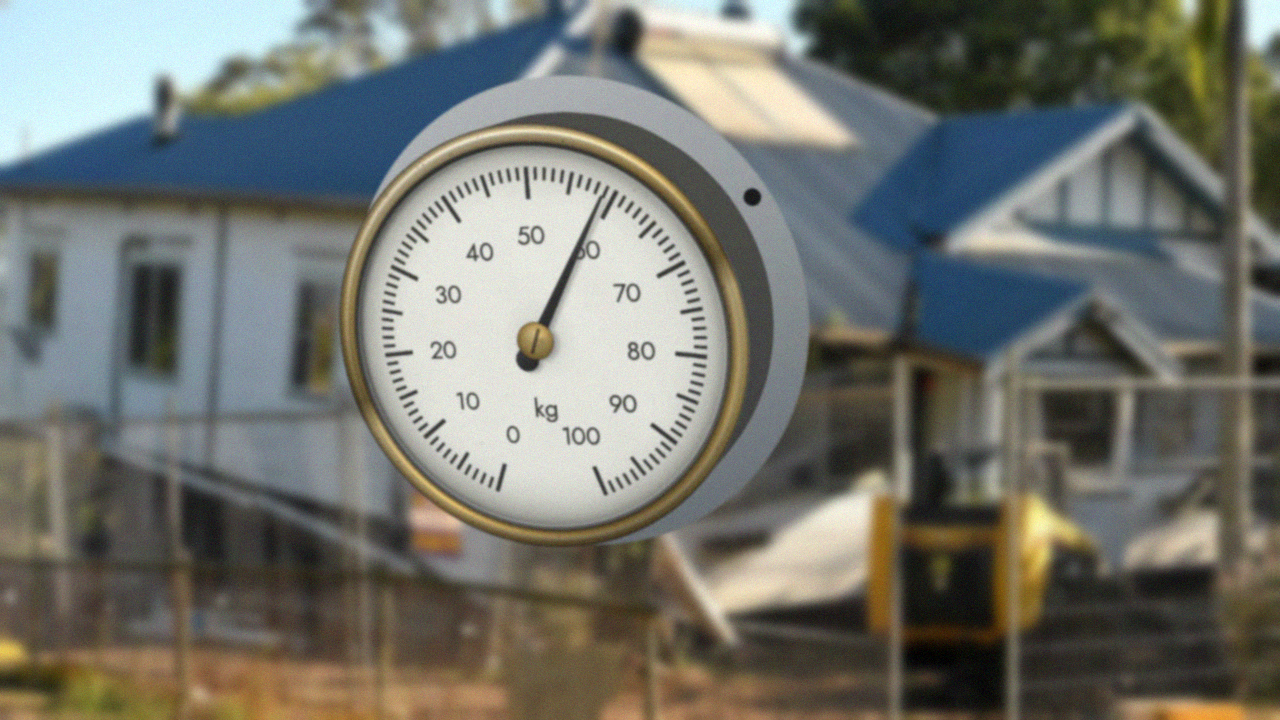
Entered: 59,kg
